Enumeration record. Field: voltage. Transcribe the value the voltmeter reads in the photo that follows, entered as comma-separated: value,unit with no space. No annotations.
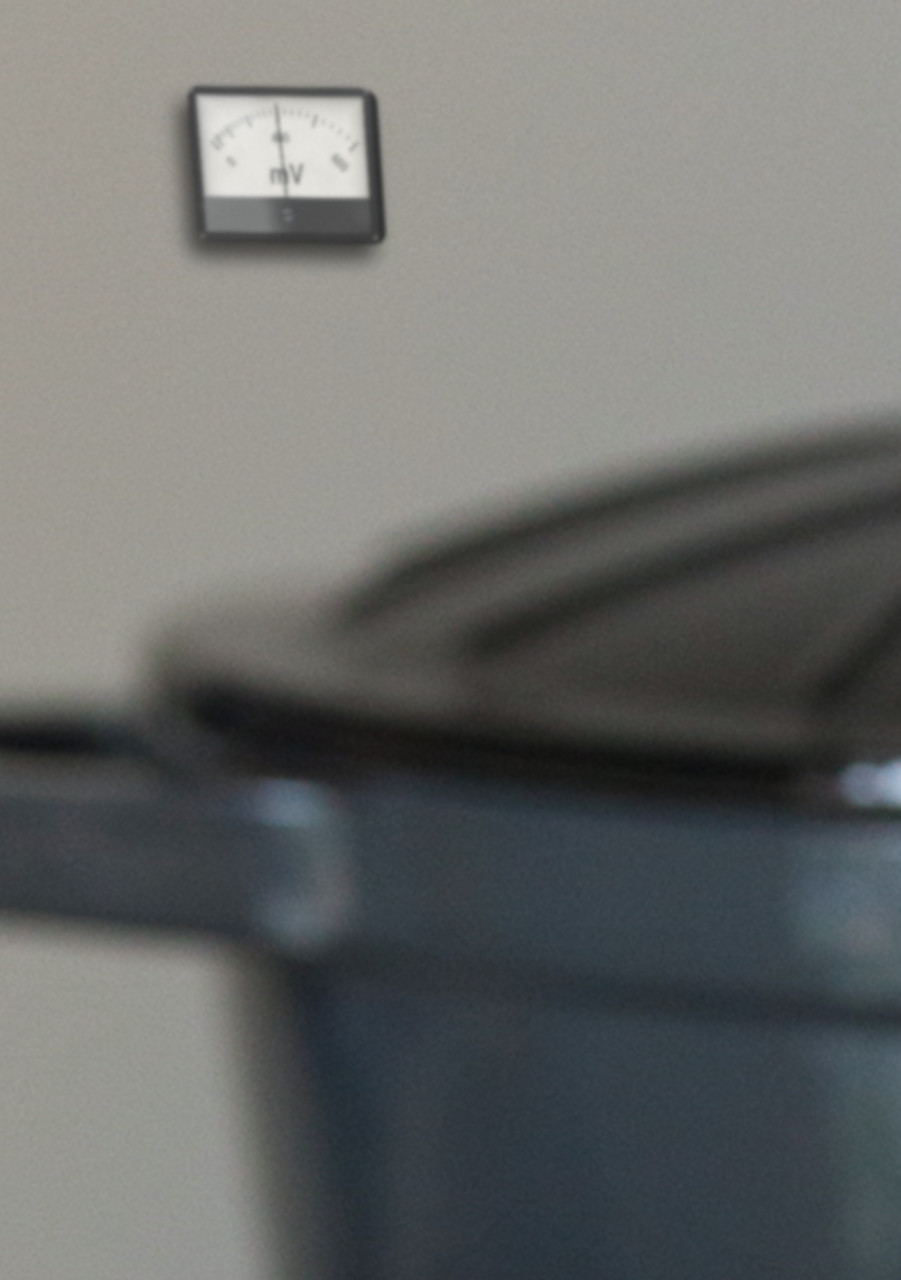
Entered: 400,mV
